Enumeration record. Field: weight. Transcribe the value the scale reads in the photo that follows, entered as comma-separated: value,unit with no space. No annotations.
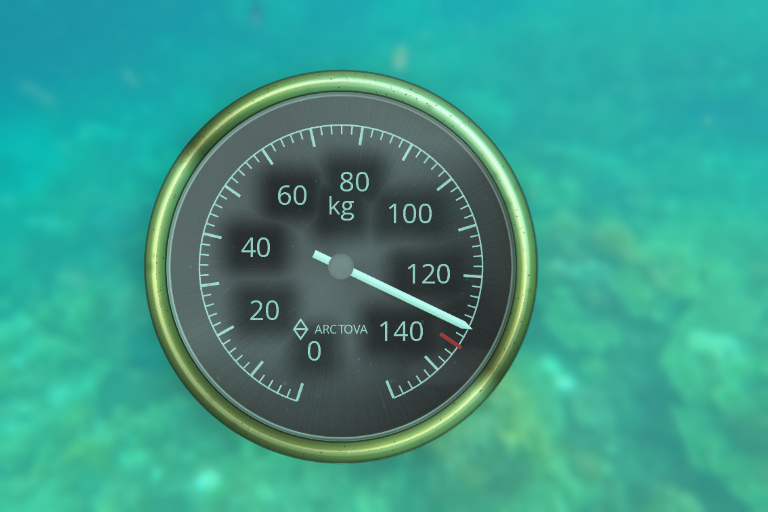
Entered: 130,kg
